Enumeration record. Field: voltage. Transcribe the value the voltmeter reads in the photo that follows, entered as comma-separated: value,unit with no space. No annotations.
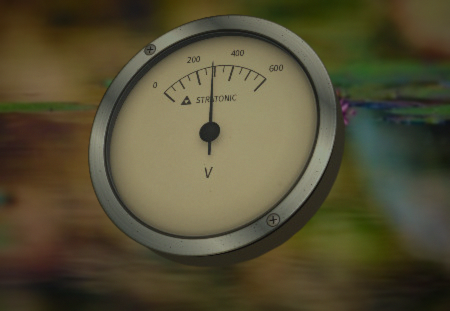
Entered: 300,V
